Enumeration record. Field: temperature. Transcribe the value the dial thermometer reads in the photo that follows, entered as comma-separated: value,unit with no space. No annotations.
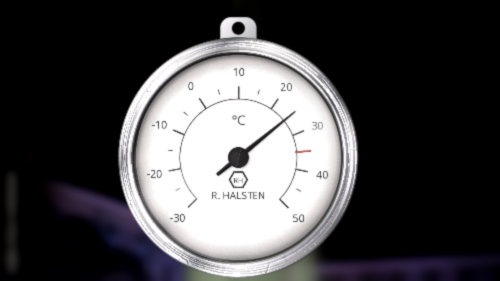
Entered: 25,°C
